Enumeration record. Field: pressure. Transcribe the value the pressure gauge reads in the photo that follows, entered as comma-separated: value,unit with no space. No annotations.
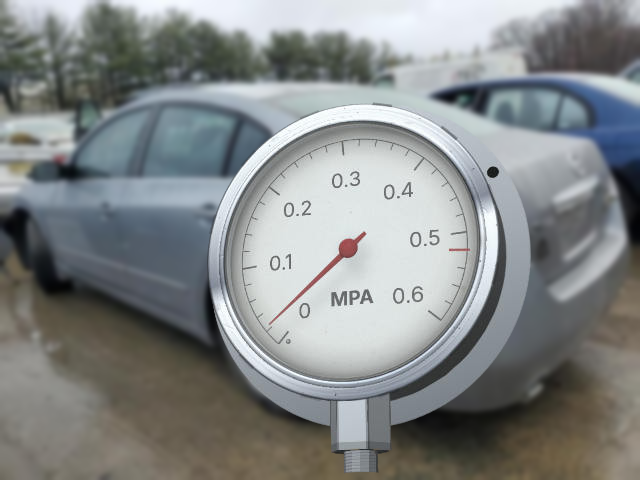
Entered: 0.02,MPa
